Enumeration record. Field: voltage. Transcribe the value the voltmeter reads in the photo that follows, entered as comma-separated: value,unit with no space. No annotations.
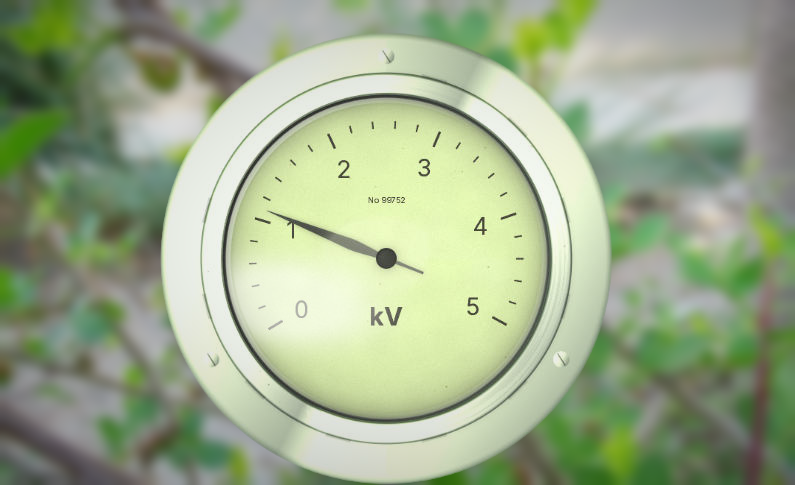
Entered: 1.1,kV
